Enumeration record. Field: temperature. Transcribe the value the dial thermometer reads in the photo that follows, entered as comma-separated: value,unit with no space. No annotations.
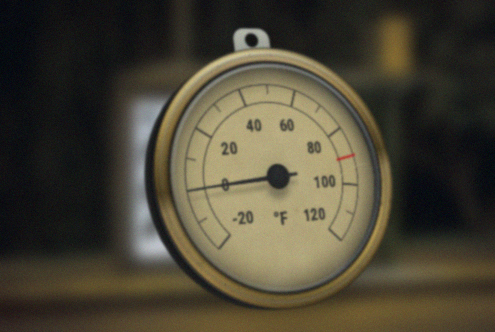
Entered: 0,°F
